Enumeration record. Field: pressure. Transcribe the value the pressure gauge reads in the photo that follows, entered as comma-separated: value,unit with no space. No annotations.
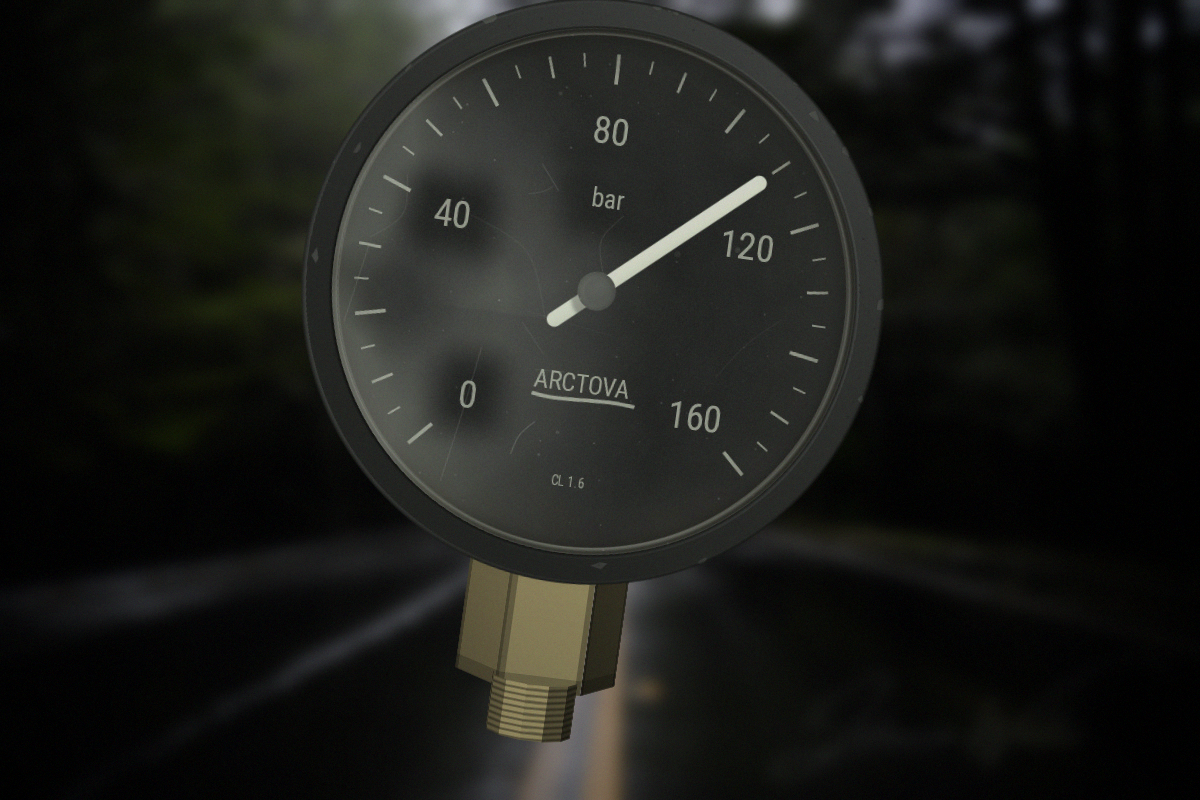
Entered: 110,bar
